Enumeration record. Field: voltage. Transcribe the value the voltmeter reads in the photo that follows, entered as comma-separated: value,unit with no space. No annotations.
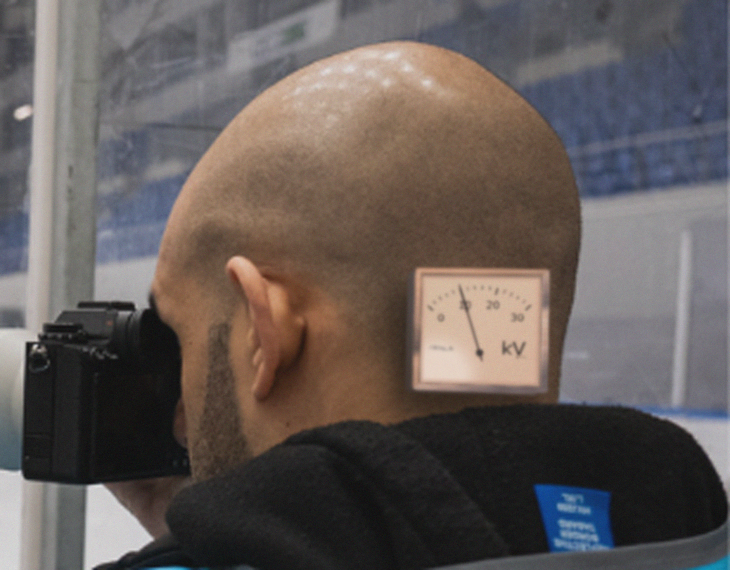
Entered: 10,kV
